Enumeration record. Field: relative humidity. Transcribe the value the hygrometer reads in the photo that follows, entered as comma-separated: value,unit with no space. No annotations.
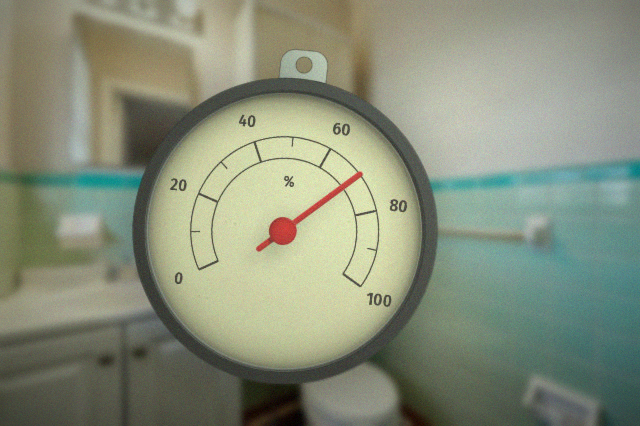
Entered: 70,%
